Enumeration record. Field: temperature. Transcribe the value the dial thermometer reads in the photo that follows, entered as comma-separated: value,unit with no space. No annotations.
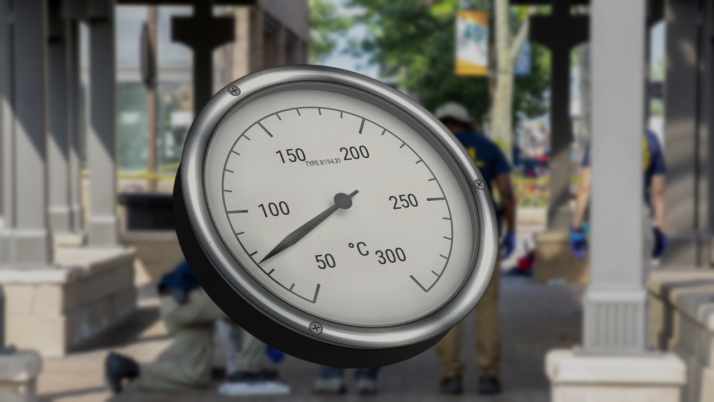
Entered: 75,°C
